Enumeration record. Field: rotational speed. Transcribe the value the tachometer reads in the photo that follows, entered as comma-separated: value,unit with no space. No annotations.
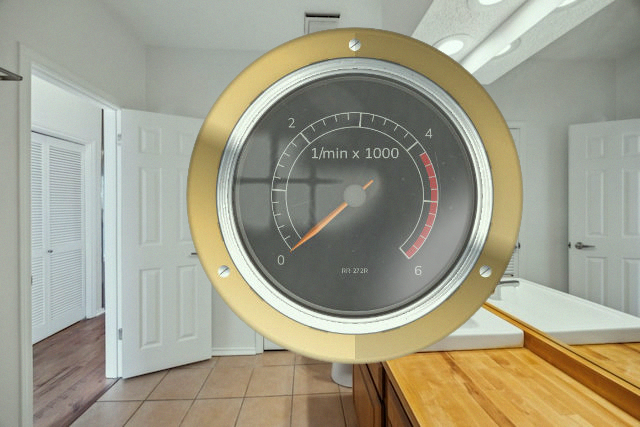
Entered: 0,rpm
